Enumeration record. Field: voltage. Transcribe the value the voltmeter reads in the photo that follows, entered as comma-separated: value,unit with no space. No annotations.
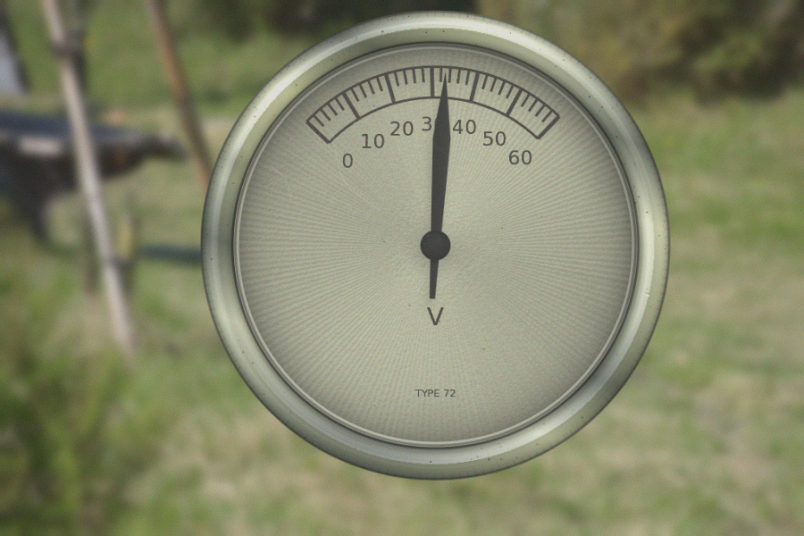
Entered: 33,V
